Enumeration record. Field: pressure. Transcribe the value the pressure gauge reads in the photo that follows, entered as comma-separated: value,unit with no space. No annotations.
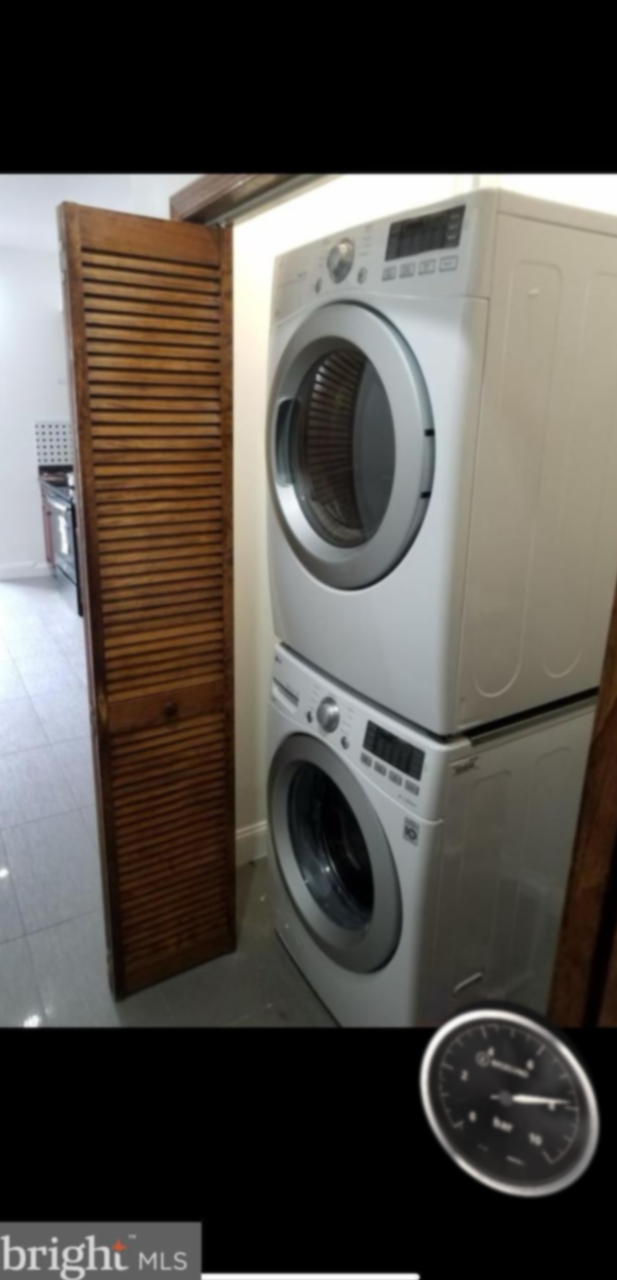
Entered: 7.75,bar
